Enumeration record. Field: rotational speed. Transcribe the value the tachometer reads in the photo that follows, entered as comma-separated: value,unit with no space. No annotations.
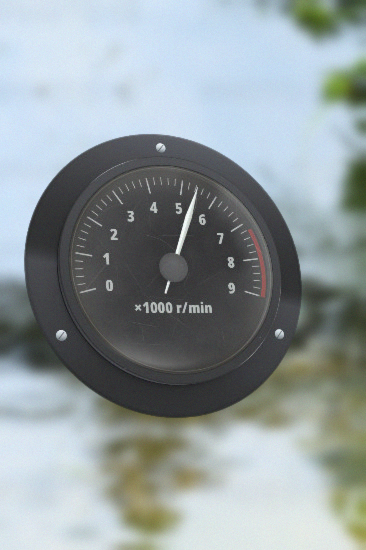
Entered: 5400,rpm
